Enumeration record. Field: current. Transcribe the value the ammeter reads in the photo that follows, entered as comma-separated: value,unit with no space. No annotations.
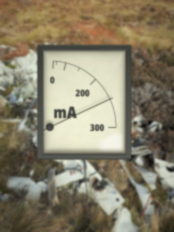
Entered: 250,mA
